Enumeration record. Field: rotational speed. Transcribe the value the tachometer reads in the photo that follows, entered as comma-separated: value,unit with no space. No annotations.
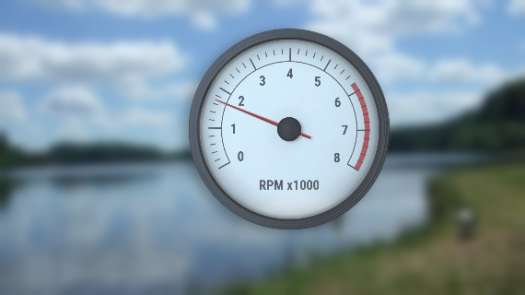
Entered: 1700,rpm
